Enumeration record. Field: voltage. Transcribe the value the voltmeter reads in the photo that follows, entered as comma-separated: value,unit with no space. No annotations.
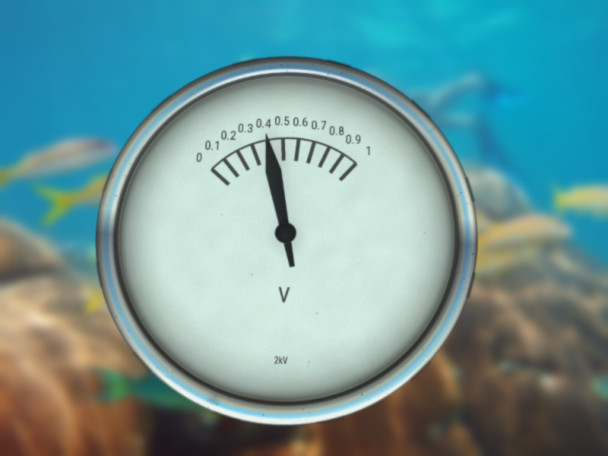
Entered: 0.4,V
